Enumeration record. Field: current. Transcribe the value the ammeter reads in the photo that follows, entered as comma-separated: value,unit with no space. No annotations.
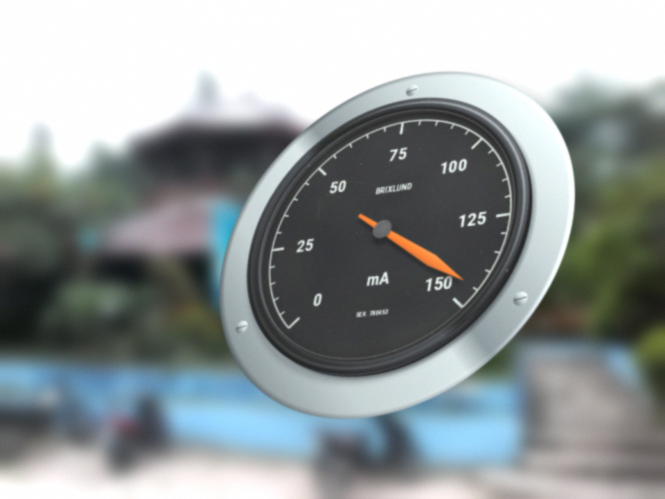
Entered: 145,mA
